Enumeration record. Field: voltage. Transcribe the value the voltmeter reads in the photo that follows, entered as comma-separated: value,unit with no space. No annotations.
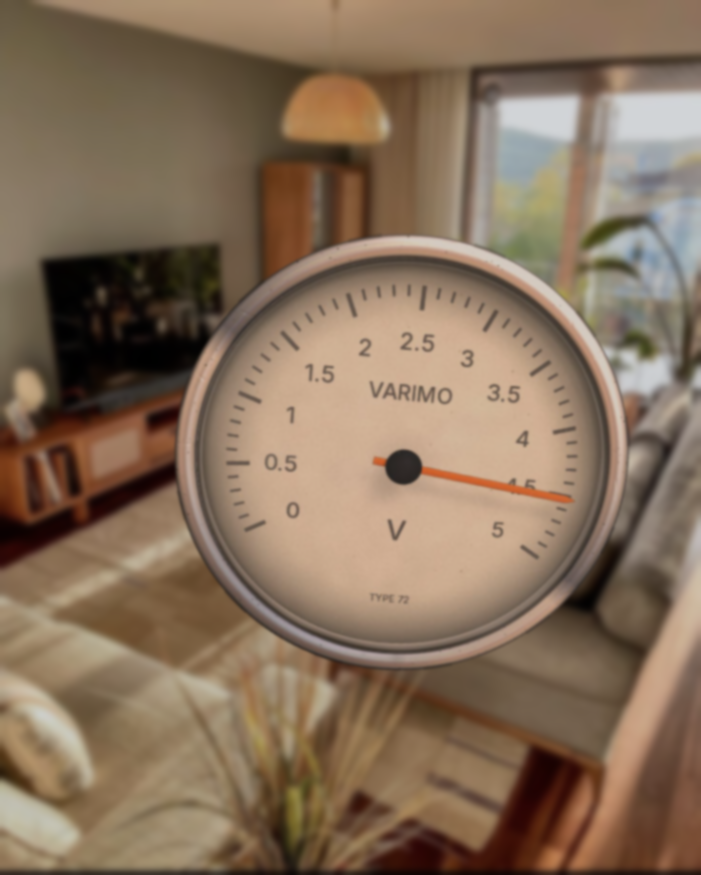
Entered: 4.5,V
